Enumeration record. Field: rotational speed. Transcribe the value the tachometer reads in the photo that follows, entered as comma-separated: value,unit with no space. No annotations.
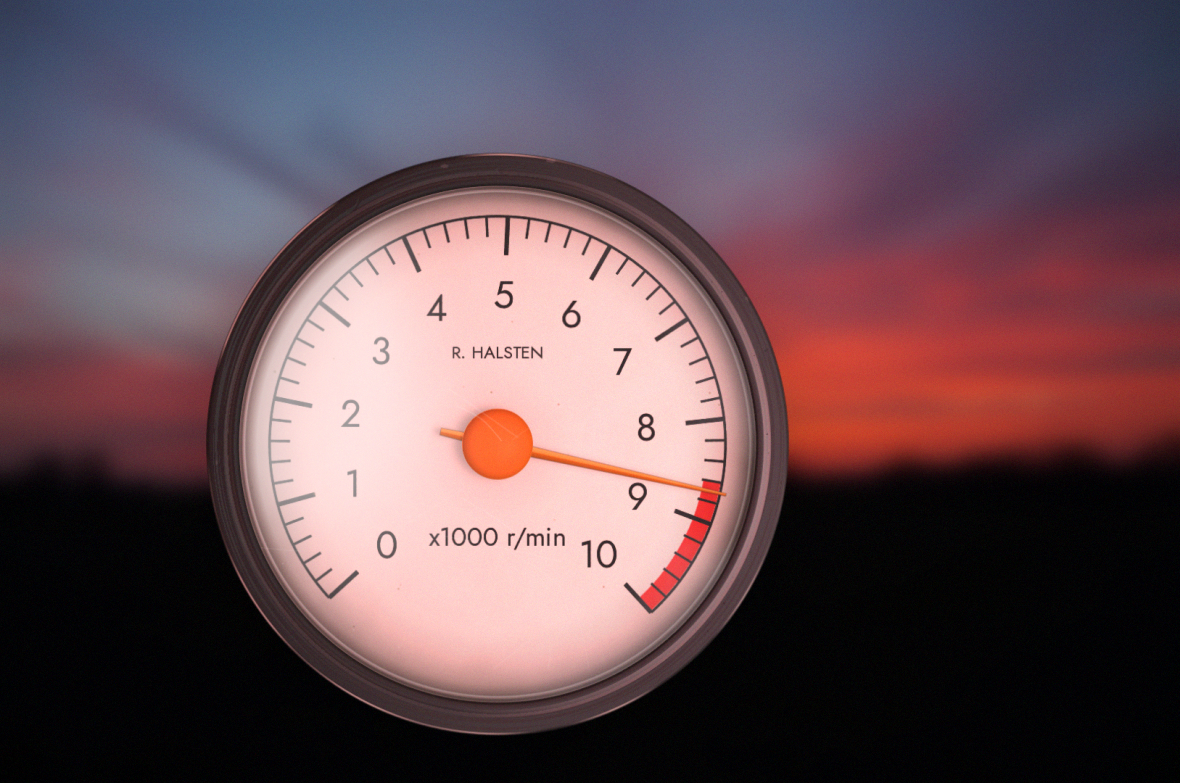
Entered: 8700,rpm
